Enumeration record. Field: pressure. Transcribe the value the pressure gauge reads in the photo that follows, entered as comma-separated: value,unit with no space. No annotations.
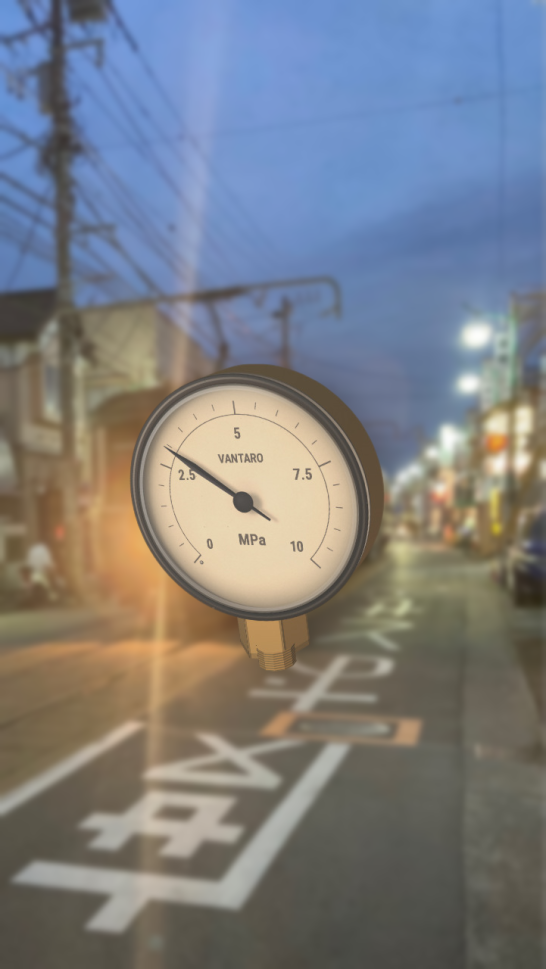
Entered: 3,MPa
